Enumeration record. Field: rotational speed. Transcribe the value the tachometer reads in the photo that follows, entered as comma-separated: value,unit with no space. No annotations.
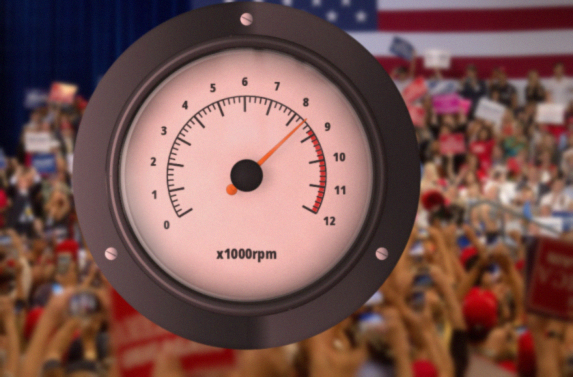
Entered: 8400,rpm
